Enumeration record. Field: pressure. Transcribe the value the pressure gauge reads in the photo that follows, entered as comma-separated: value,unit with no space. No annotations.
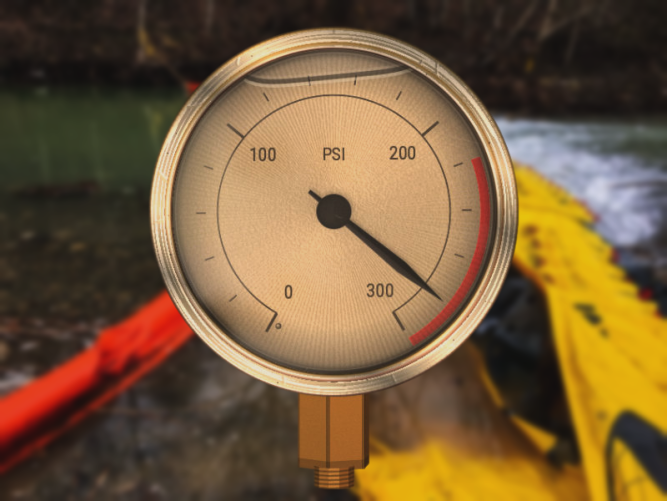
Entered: 280,psi
